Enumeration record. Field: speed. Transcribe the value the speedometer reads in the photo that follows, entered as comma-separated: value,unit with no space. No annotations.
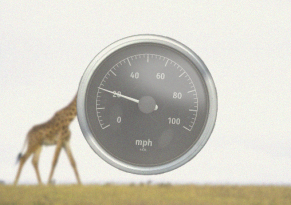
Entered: 20,mph
